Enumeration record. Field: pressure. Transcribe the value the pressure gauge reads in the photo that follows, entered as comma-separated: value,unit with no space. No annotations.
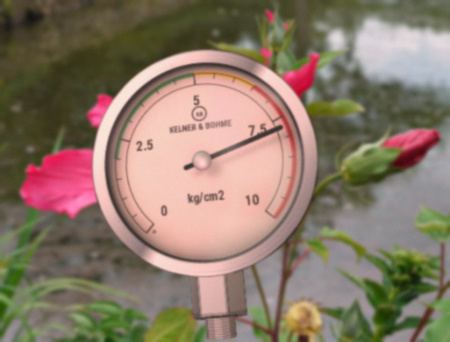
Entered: 7.75,kg/cm²
